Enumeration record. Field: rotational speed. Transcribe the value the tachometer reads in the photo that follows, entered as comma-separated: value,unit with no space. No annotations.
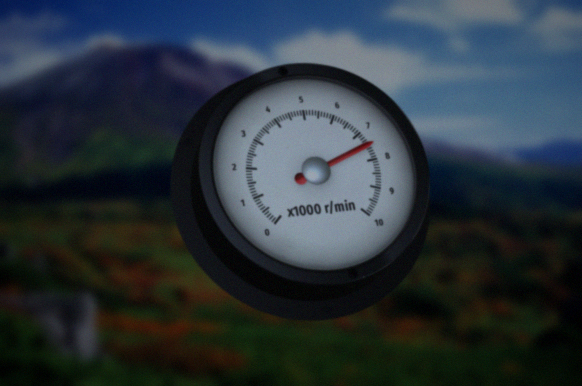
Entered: 7500,rpm
